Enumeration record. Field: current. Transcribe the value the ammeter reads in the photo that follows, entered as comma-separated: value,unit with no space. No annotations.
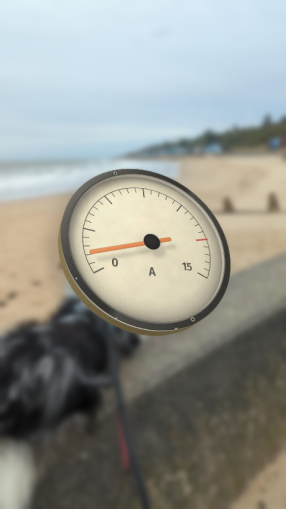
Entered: 1,A
